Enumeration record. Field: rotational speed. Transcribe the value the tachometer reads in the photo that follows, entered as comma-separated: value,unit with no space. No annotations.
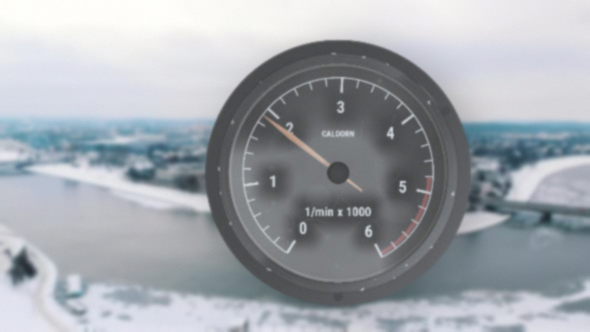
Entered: 1900,rpm
